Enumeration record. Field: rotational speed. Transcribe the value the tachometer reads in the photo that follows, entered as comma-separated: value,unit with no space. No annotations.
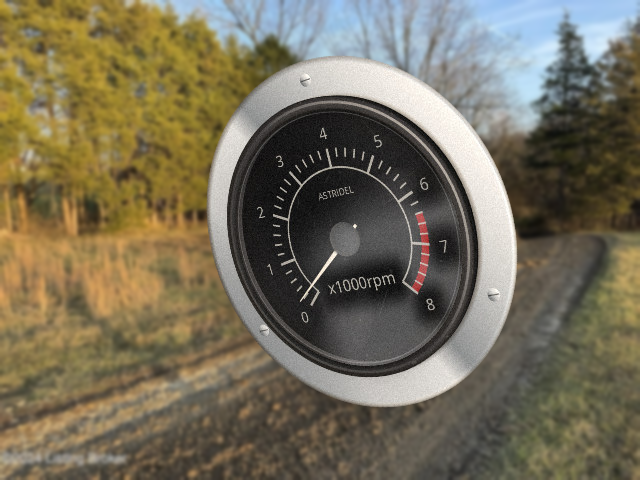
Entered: 200,rpm
